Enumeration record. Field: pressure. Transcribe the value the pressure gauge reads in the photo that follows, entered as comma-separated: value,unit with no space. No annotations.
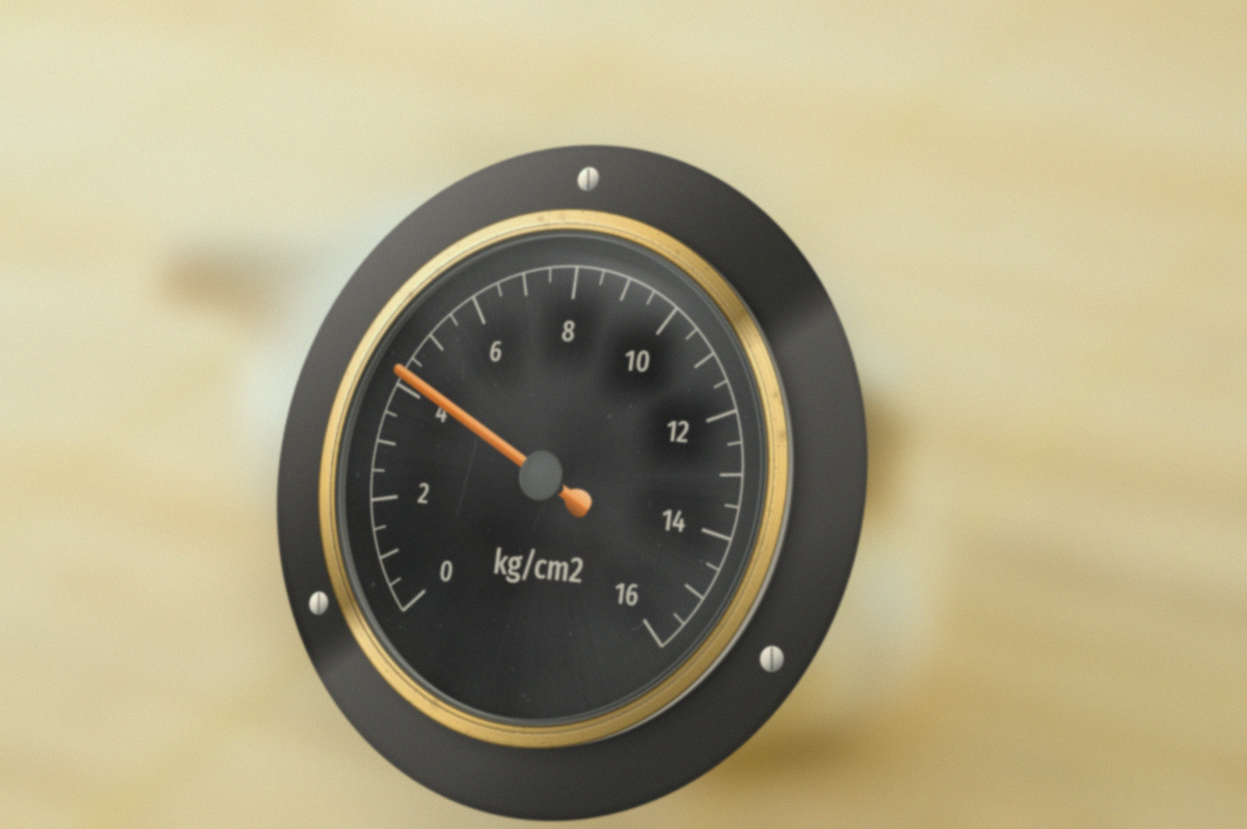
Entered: 4.25,kg/cm²
